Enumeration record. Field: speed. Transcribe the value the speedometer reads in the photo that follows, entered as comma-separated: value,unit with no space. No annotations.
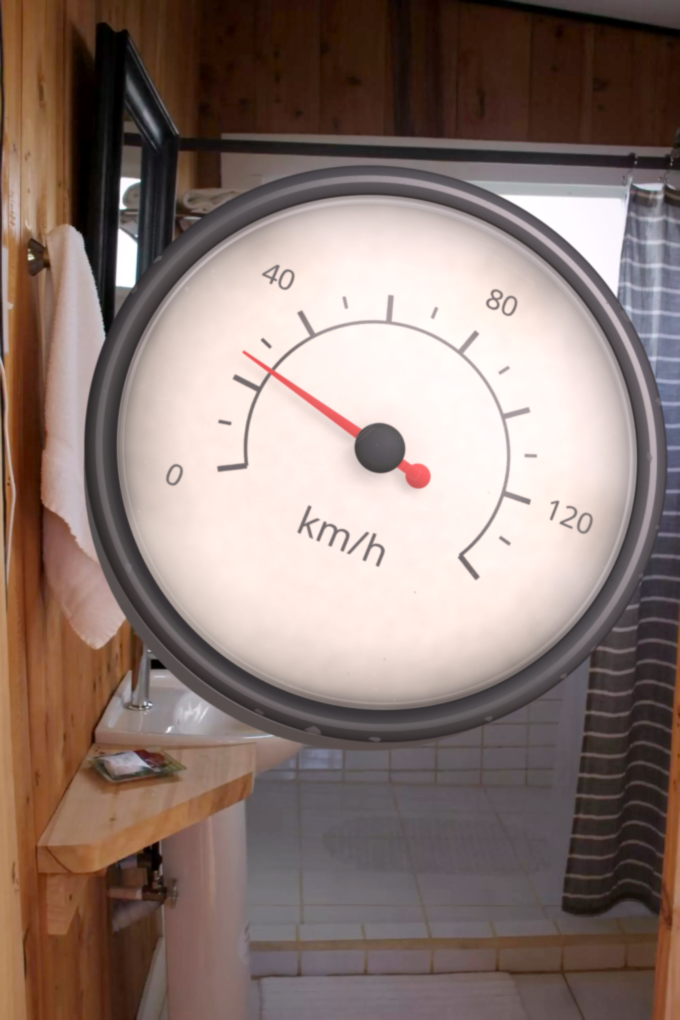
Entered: 25,km/h
